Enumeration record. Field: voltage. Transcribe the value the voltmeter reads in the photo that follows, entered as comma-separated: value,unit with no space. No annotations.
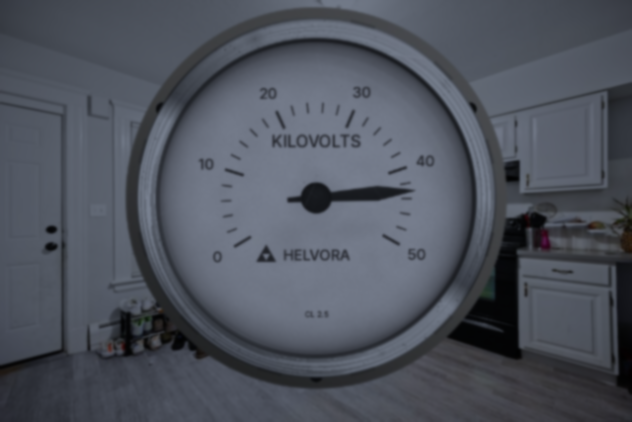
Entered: 43,kV
